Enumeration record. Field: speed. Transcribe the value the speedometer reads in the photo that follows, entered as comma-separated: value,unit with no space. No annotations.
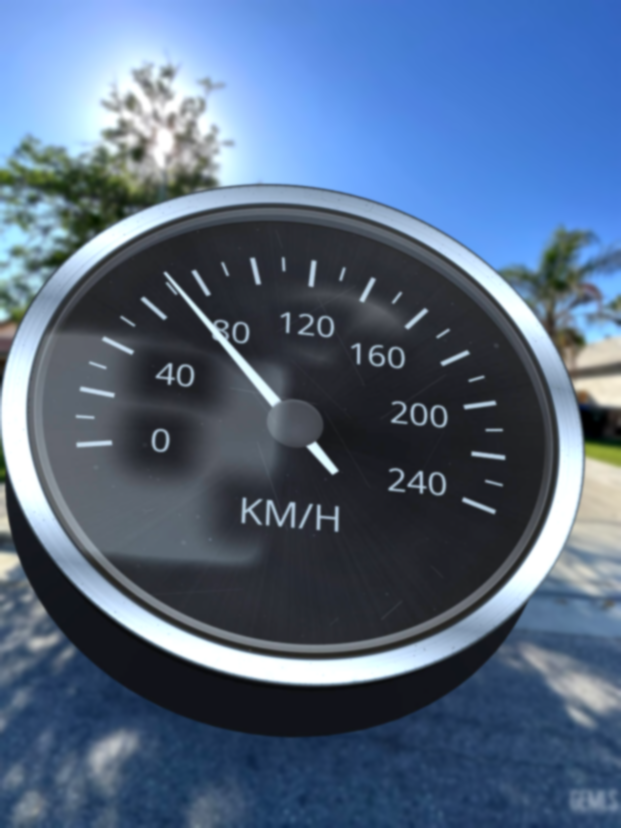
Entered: 70,km/h
